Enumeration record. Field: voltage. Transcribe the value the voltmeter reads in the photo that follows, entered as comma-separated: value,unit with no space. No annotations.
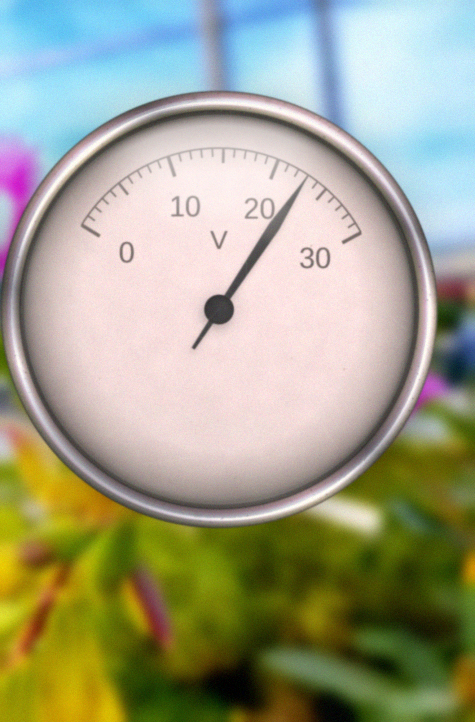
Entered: 23,V
